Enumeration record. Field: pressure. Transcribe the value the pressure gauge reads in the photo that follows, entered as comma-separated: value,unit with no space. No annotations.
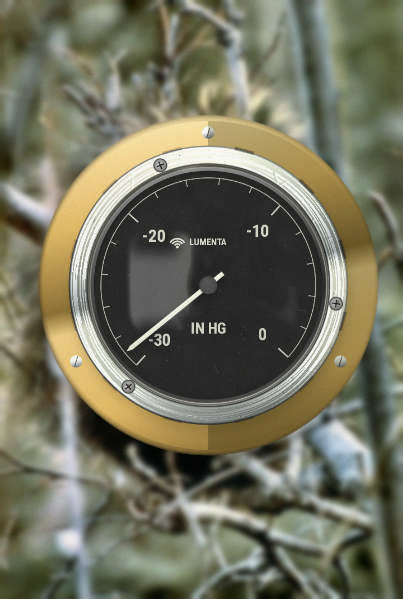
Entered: -29,inHg
